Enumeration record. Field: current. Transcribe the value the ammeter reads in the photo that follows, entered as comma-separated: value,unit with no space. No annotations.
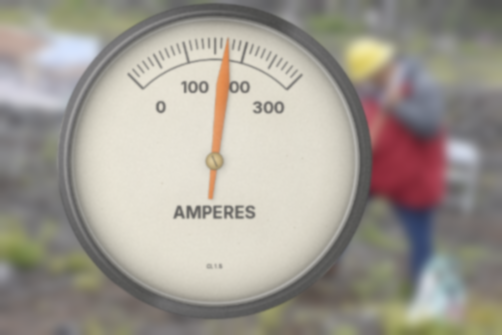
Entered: 170,A
